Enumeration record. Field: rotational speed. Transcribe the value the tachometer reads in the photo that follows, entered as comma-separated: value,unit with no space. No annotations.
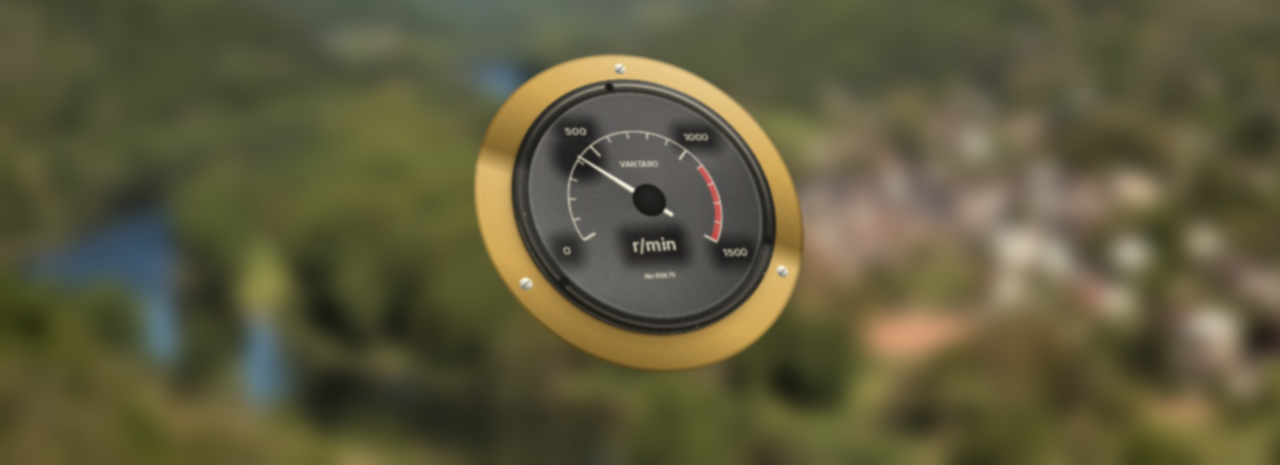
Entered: 400,rpm
